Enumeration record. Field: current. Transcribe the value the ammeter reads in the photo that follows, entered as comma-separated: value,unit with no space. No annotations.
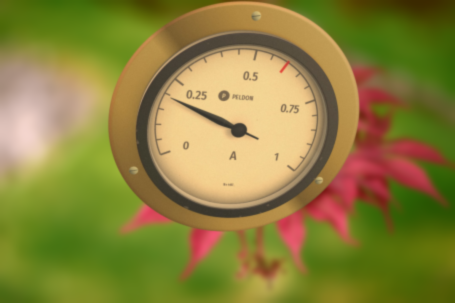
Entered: 0.2,A
